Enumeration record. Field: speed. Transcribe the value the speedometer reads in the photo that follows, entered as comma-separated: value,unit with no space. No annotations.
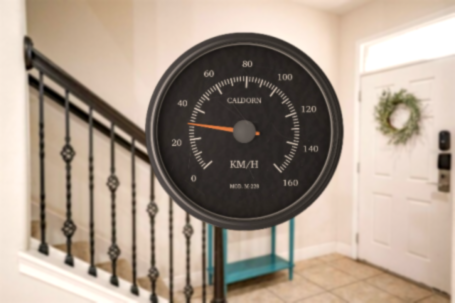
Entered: 30,km/h
